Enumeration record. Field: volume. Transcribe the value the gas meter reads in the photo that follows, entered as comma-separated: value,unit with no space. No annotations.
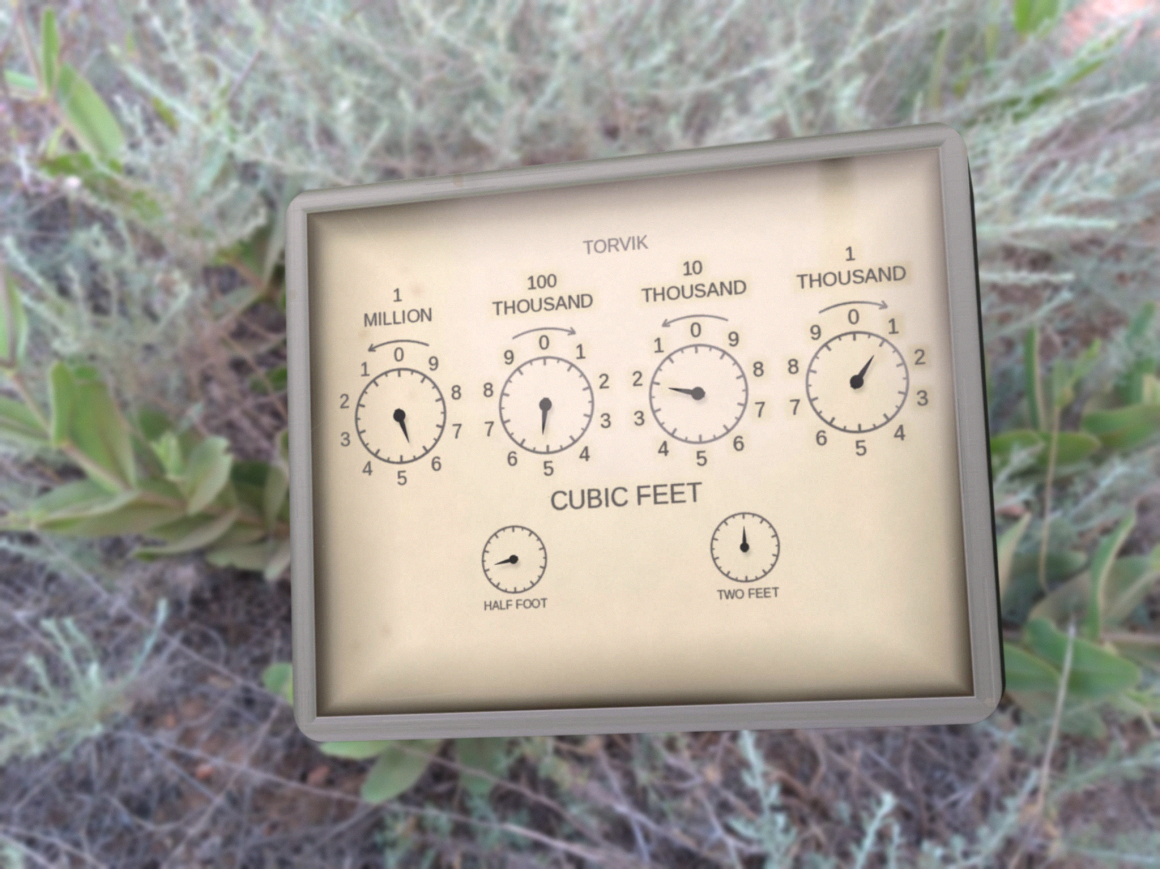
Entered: 552100,ft³
